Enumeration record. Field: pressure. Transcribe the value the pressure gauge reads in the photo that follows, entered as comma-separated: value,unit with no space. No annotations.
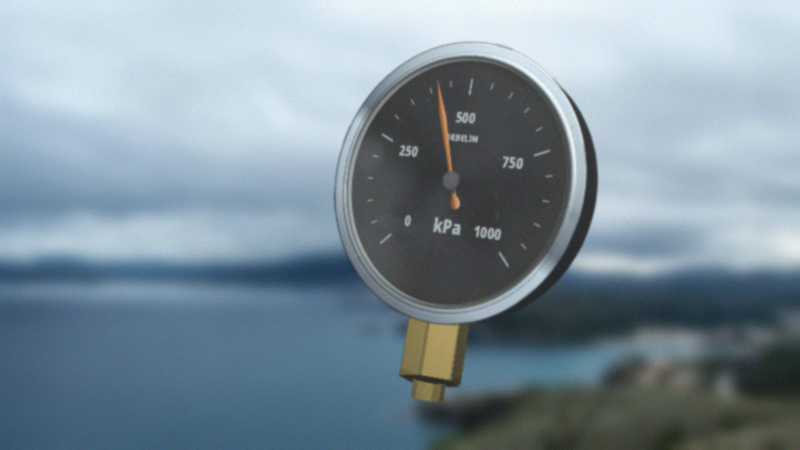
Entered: 425,kPa
